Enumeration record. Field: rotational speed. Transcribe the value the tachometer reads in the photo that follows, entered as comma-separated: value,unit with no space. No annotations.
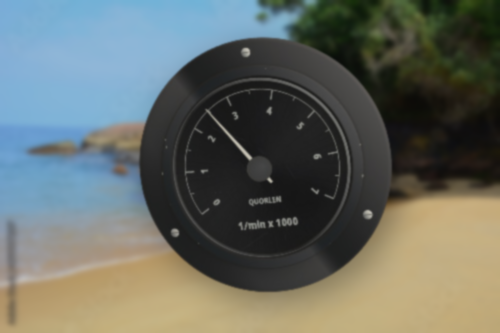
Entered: 2500,rpm
